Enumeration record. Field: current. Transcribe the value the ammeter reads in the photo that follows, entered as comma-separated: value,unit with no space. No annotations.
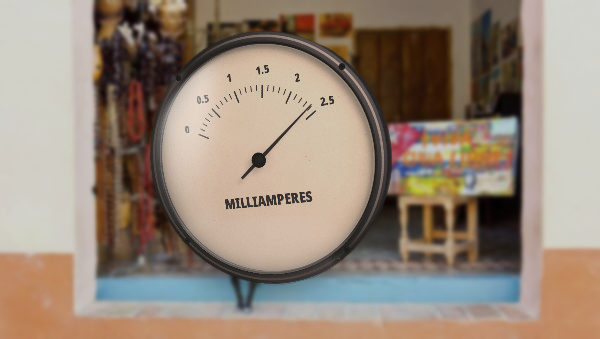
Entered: 2.4,mA
